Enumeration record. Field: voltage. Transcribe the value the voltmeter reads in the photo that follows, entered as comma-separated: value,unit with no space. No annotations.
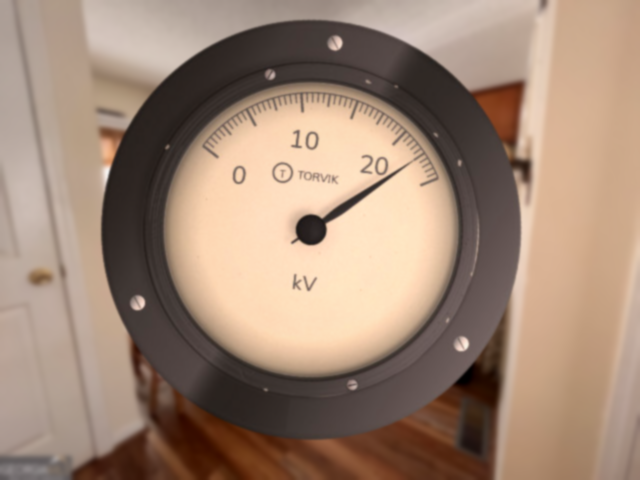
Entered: 22.5,kV
